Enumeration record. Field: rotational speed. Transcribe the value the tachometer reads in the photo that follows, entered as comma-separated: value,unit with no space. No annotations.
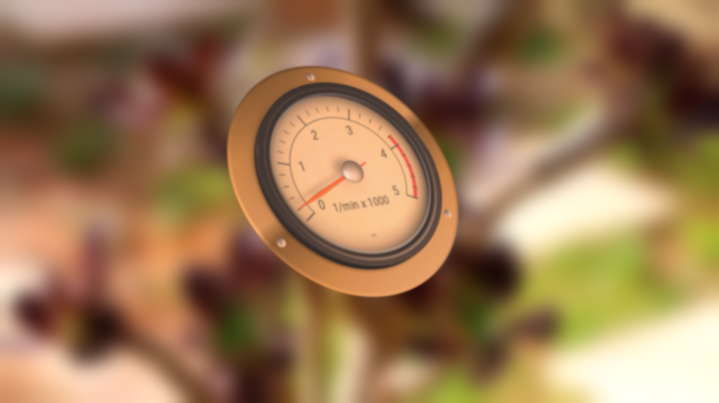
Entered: 200,rpm
